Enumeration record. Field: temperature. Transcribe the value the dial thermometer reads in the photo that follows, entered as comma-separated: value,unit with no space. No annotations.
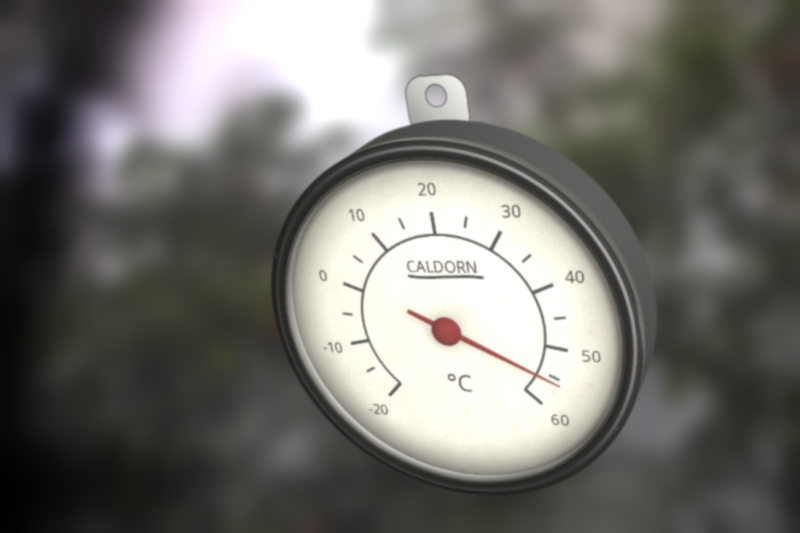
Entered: 55,°C
